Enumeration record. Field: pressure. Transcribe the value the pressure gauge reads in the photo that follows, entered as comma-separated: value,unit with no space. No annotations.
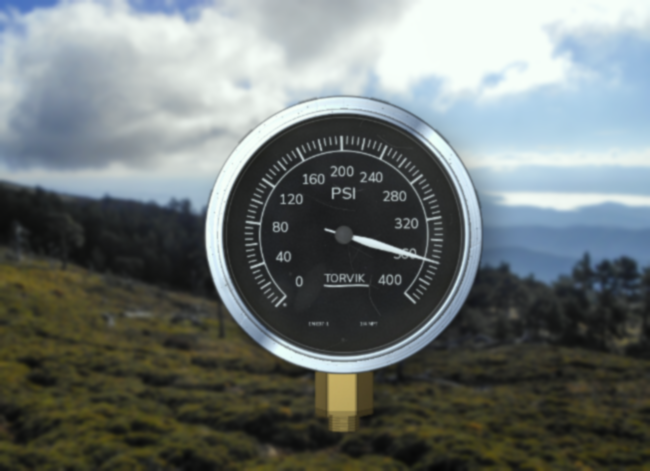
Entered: 360,psi
